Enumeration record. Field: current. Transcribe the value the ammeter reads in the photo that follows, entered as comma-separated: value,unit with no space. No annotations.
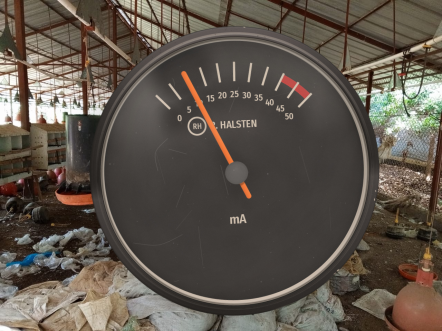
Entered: 10,mA
